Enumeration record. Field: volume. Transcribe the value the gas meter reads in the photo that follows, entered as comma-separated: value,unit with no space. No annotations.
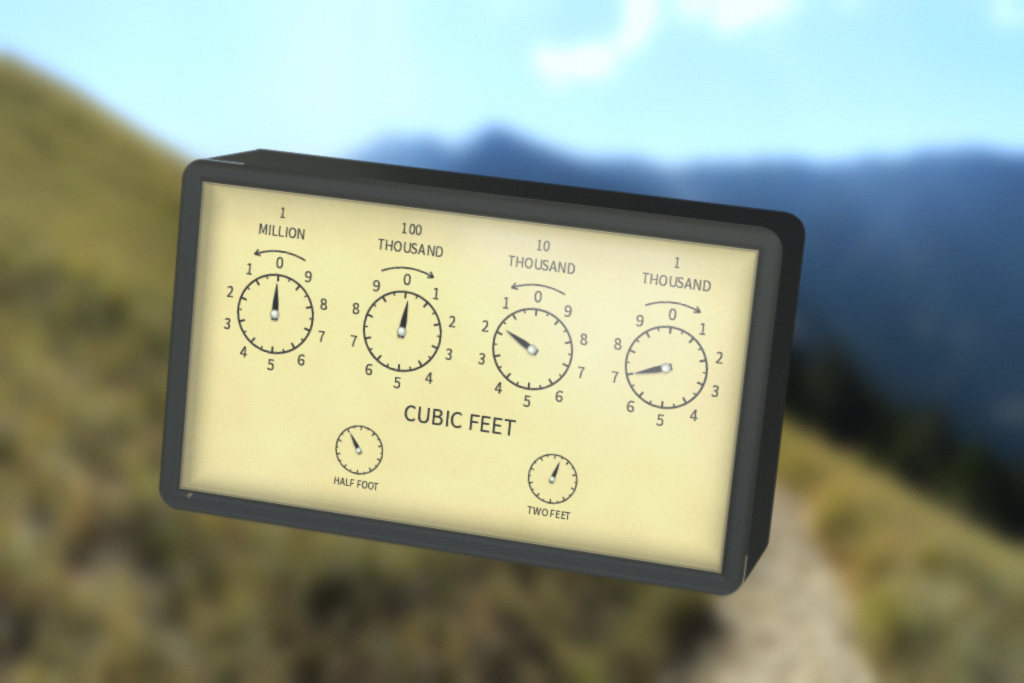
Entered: 1700,ft³
